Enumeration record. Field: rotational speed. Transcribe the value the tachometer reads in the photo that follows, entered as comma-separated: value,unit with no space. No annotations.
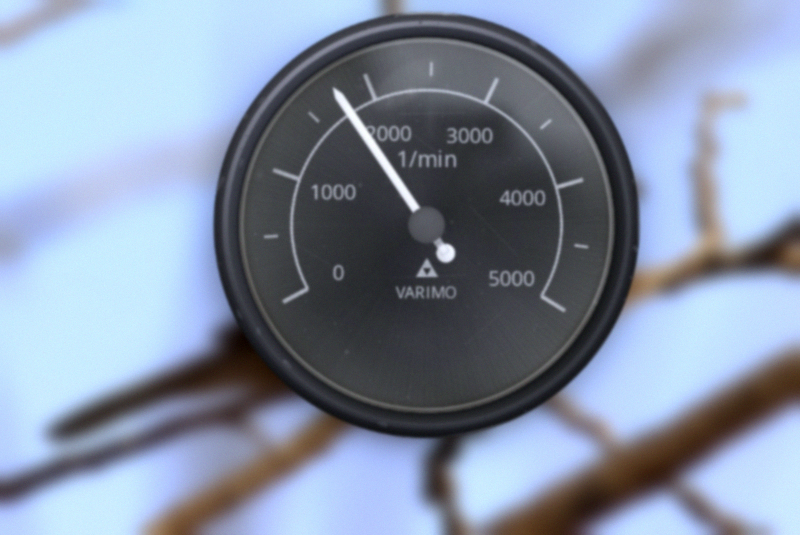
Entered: 1750,rpm
